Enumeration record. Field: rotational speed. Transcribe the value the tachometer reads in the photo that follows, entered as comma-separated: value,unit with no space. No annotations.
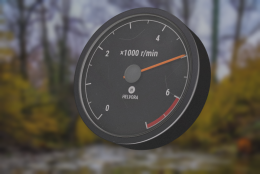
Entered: 5000,rpm
